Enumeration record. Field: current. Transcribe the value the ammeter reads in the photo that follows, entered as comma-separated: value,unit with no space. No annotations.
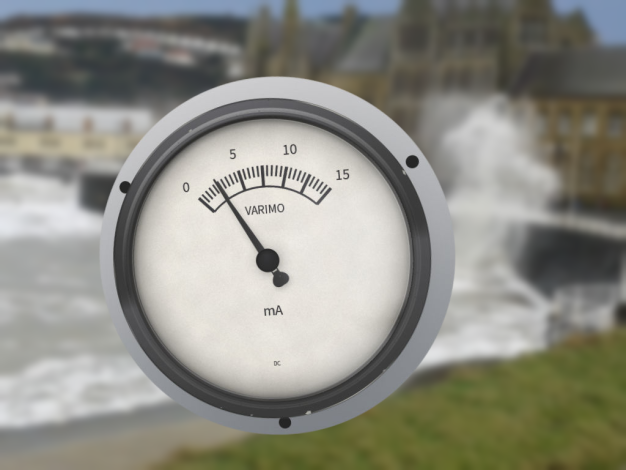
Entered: 2.5,mA
